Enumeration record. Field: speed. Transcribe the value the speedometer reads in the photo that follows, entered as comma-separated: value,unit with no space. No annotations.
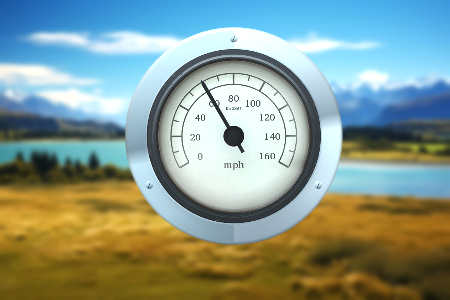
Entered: 60,mph
